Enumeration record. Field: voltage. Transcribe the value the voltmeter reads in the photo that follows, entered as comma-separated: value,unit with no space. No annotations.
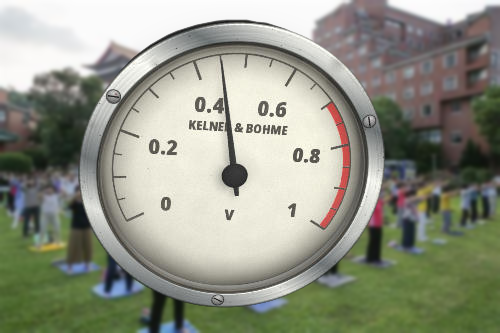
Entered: 0.45,V
